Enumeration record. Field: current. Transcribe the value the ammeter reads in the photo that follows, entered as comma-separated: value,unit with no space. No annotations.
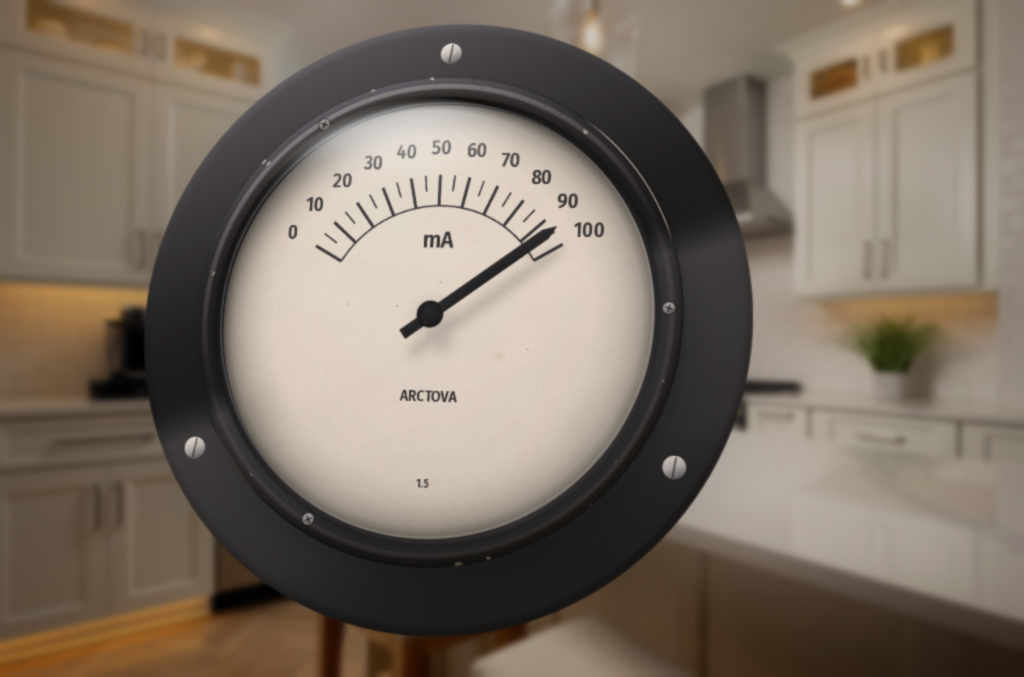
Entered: 95,mA
